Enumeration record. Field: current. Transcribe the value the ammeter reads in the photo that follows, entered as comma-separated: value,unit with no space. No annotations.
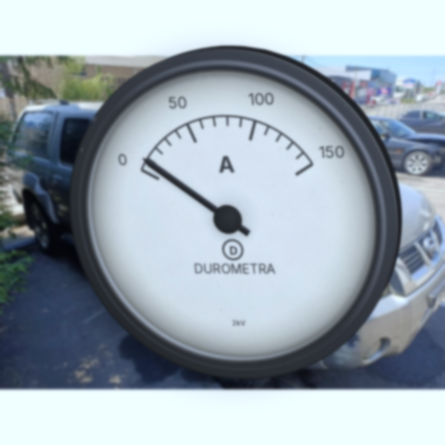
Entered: 10,A
